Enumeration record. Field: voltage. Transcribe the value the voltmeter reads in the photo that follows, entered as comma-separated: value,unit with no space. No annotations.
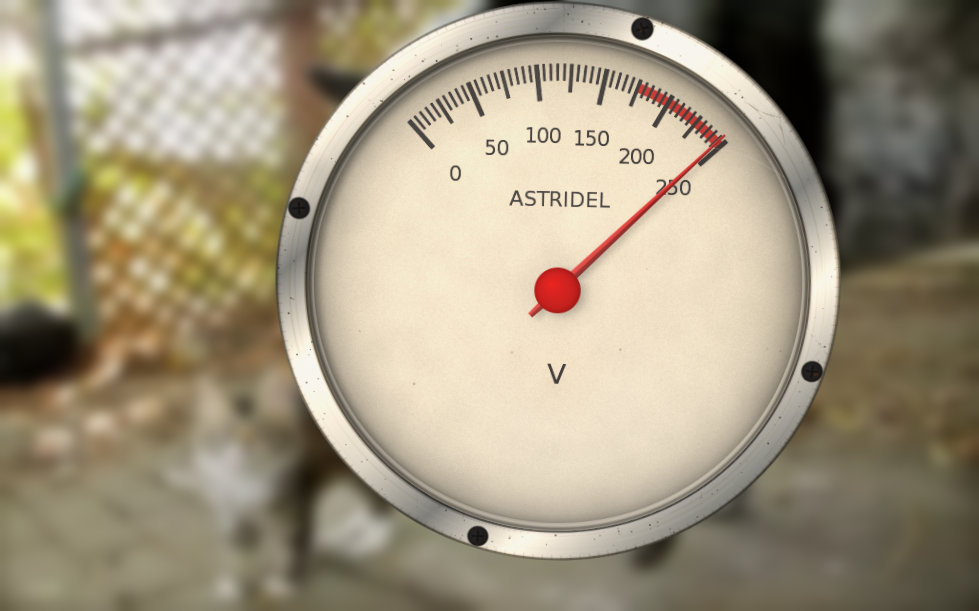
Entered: 245,V
